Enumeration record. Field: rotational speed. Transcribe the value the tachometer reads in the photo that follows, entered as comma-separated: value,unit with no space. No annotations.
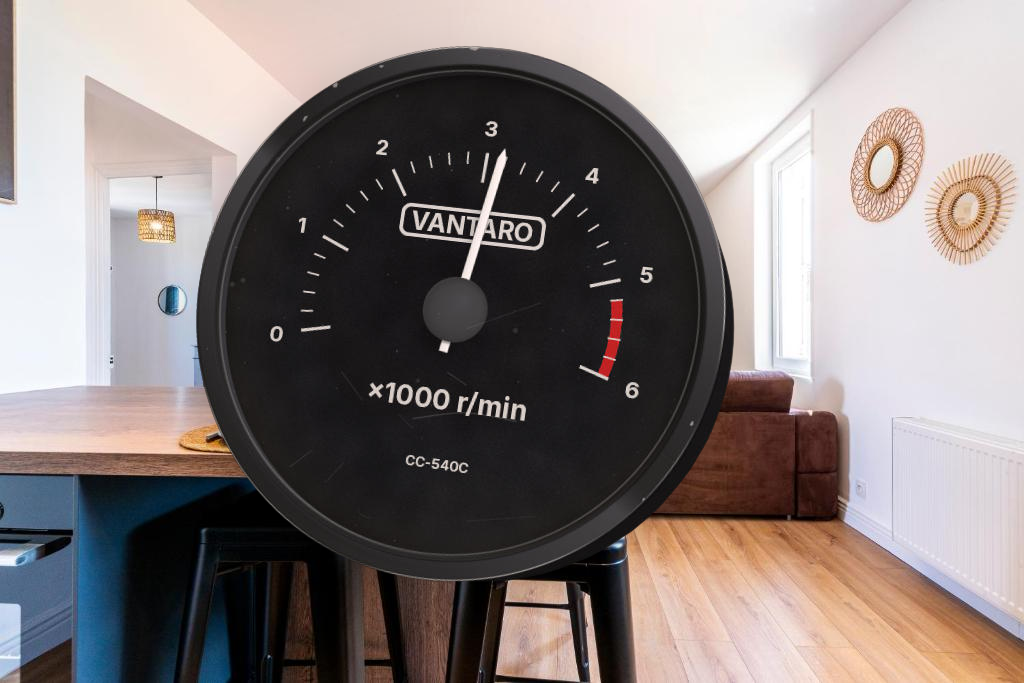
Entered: 3200,rpm
